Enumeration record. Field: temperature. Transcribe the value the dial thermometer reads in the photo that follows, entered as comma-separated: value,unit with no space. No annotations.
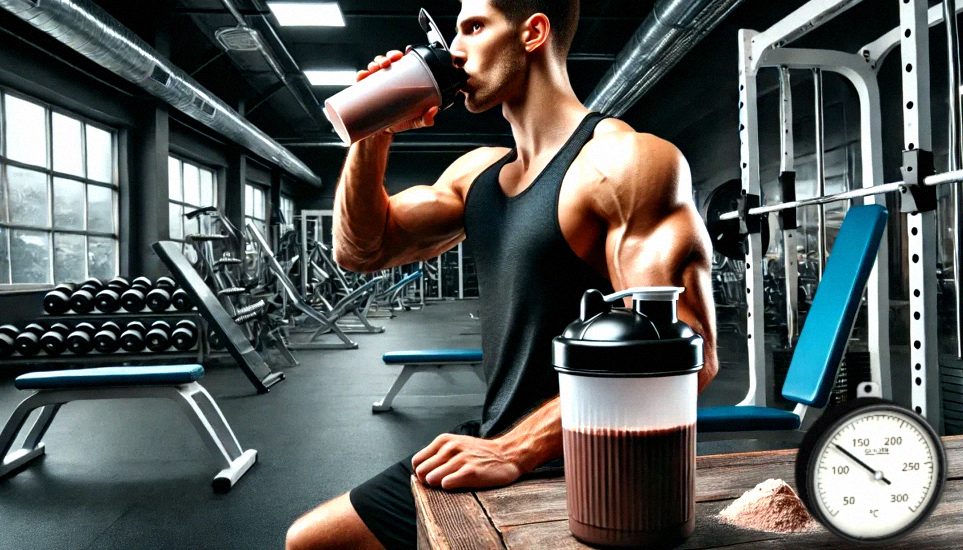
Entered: 125,°C
